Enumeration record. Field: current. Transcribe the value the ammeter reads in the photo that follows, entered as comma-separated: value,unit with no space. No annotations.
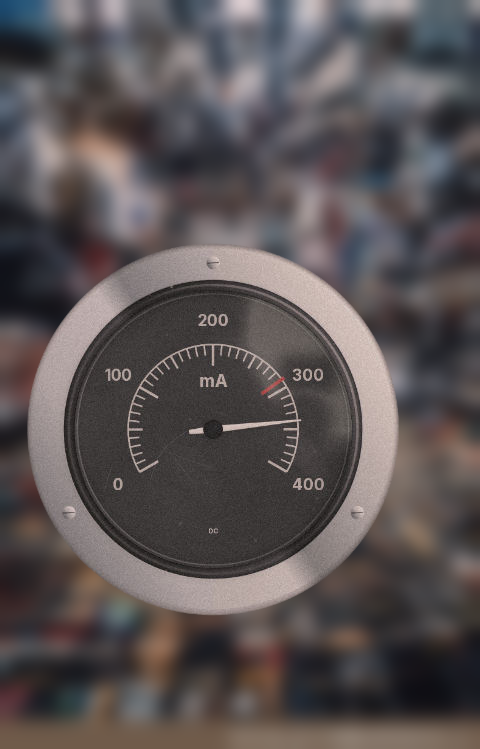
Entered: 340,mA
